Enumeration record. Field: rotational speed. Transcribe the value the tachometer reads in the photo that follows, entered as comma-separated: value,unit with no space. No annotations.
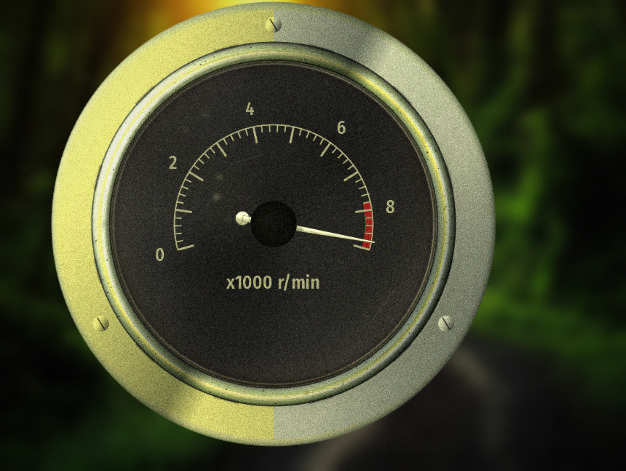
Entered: 8800,rpm
